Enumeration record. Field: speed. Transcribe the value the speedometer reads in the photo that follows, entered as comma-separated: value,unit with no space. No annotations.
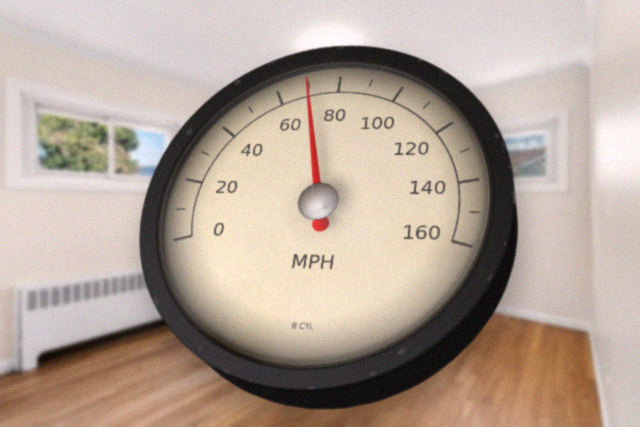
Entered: 70,mph
